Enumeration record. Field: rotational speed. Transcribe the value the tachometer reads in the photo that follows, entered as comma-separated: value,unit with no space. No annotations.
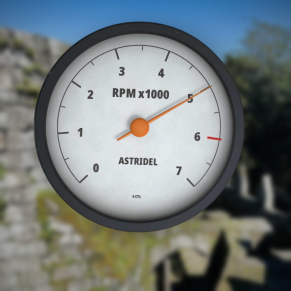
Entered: 5000,rpm
